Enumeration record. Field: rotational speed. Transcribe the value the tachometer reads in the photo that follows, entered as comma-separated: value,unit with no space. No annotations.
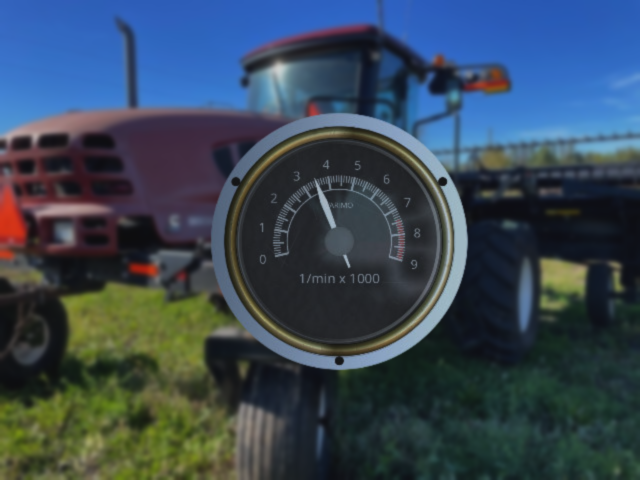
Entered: 3500,rpm
